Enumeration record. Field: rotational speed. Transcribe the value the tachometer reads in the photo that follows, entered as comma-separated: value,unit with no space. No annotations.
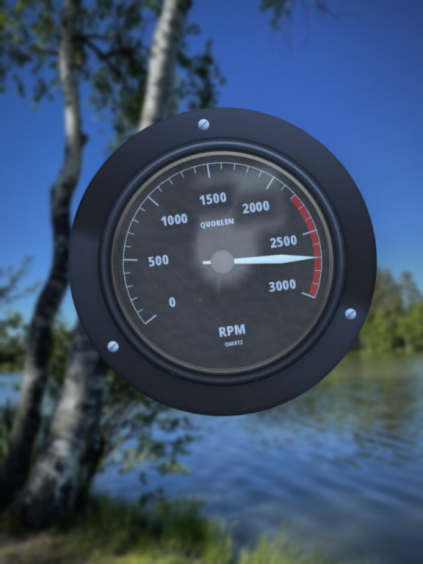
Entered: 2700,rpm
